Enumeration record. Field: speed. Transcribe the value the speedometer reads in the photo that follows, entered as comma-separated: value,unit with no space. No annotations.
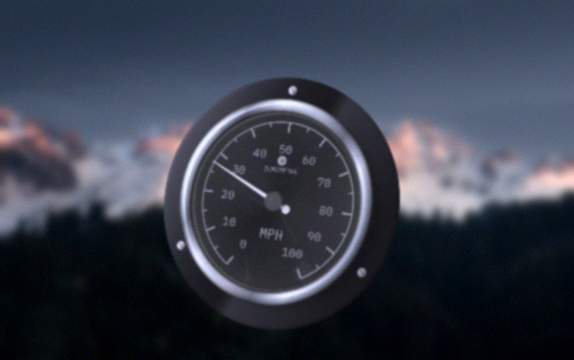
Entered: 27.5,mph
